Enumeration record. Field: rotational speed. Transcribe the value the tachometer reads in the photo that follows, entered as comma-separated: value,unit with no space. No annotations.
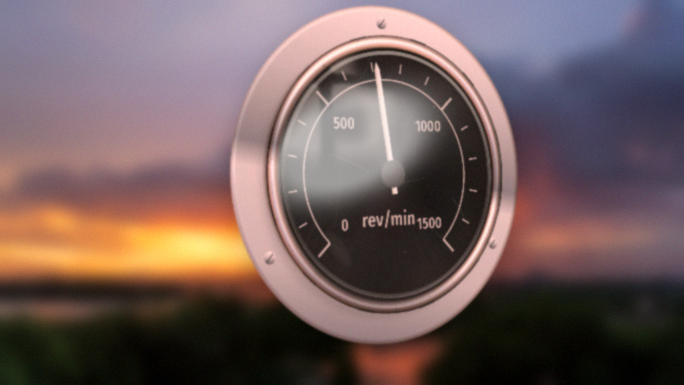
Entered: 700,rpm
